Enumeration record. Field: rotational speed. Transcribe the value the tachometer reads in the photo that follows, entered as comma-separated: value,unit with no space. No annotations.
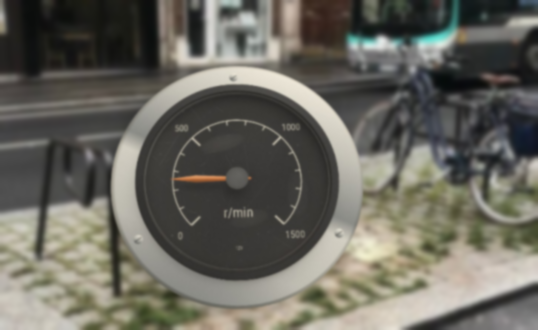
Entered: 250,rpm
